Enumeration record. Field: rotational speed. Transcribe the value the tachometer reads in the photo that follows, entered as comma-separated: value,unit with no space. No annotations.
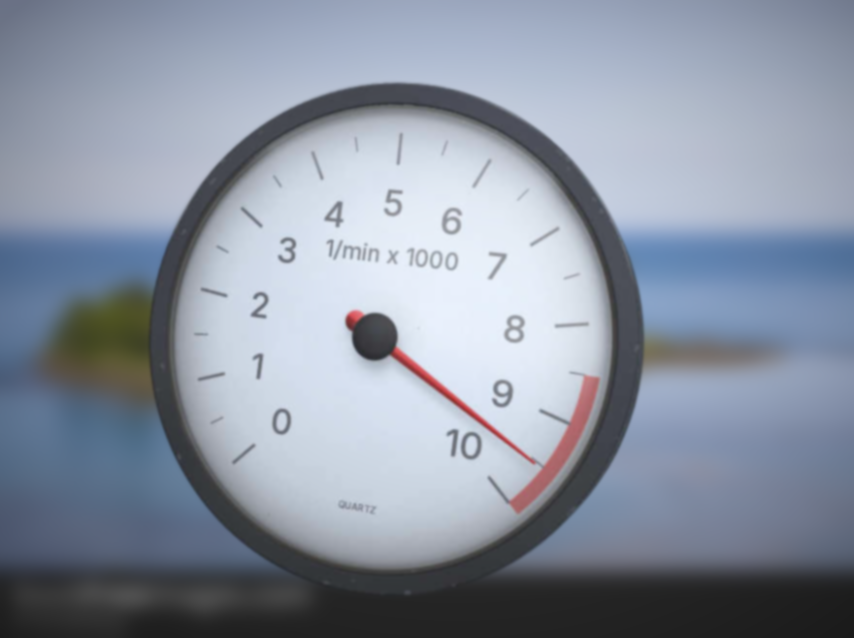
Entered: 9500,rpm
